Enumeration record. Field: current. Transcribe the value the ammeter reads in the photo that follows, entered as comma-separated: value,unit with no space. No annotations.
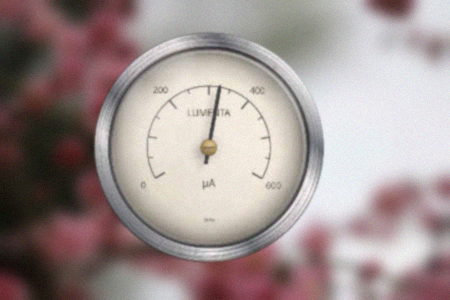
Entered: 325,µA
